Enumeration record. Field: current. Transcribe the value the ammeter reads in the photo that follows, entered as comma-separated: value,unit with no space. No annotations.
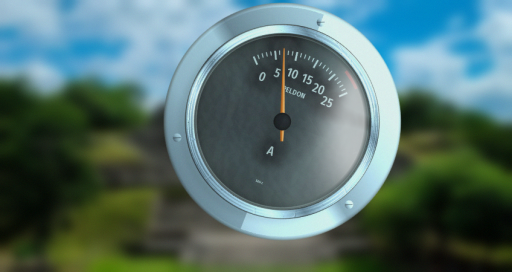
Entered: 7,A
